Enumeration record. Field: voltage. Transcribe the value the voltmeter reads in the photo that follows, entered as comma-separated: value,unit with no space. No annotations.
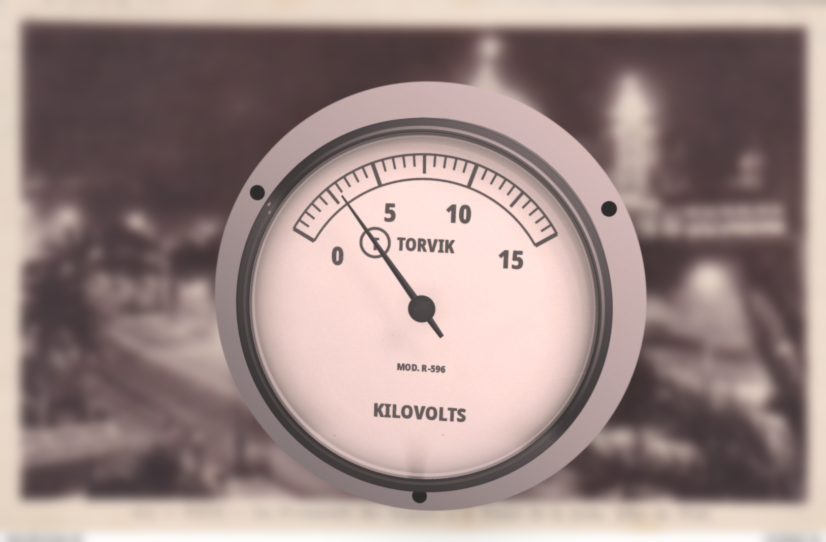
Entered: 3,kV
